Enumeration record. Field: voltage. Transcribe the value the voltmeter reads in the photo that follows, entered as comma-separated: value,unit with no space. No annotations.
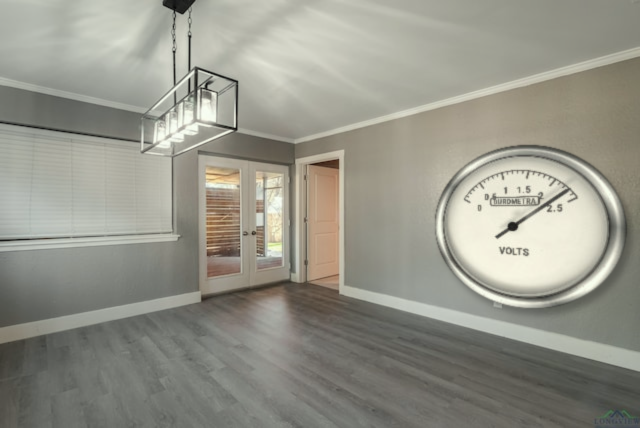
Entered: 2.3,V
